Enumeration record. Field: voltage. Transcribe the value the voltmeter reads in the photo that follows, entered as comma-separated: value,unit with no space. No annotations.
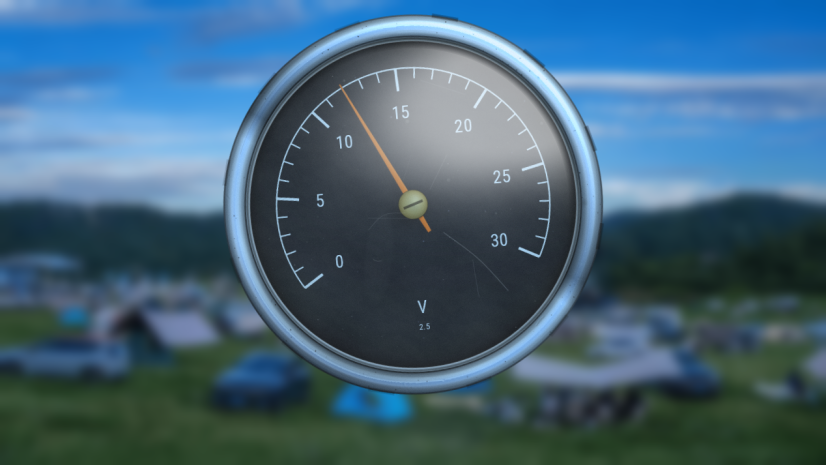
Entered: 12,V
